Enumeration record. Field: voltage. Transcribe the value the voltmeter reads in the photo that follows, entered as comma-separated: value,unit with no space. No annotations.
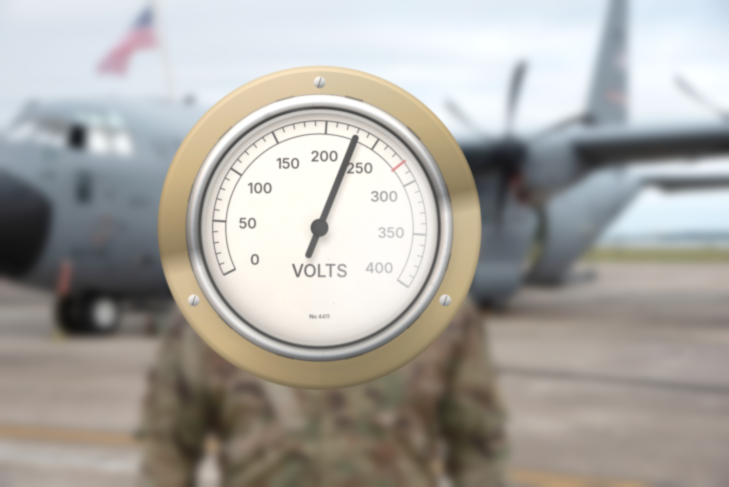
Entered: 230,V
